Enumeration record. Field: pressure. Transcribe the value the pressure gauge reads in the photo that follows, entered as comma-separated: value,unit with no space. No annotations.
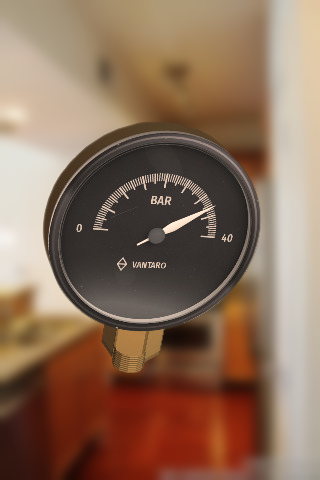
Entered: 32.5,bar
